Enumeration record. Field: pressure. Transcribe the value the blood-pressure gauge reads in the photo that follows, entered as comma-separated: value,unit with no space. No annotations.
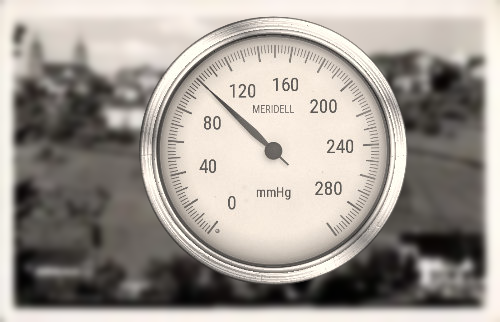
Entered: 100,mmHg
